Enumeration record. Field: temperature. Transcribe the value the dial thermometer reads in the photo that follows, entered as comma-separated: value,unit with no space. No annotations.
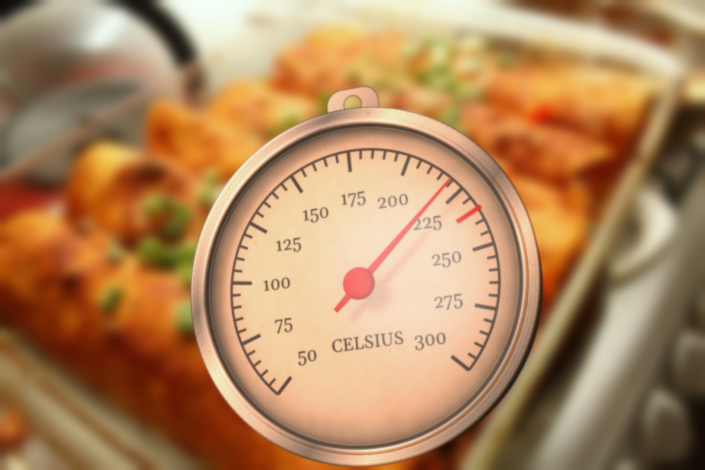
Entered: 220,°C
